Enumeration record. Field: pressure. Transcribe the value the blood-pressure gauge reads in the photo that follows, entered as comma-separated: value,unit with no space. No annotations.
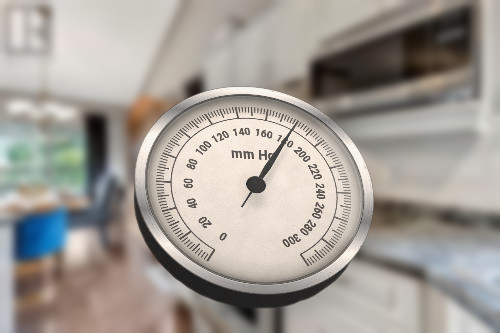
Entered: 180,mmHg
